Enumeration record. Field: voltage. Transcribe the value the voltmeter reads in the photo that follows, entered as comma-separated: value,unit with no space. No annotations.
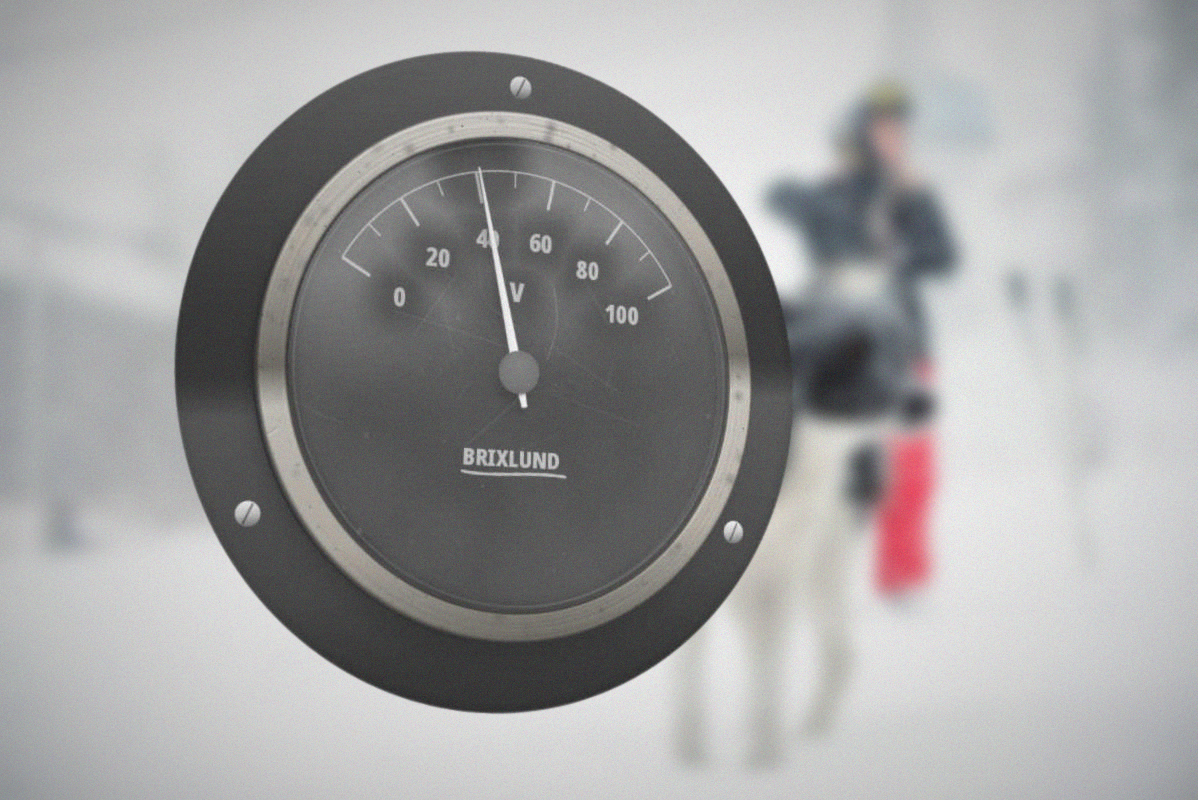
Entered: 40,V
